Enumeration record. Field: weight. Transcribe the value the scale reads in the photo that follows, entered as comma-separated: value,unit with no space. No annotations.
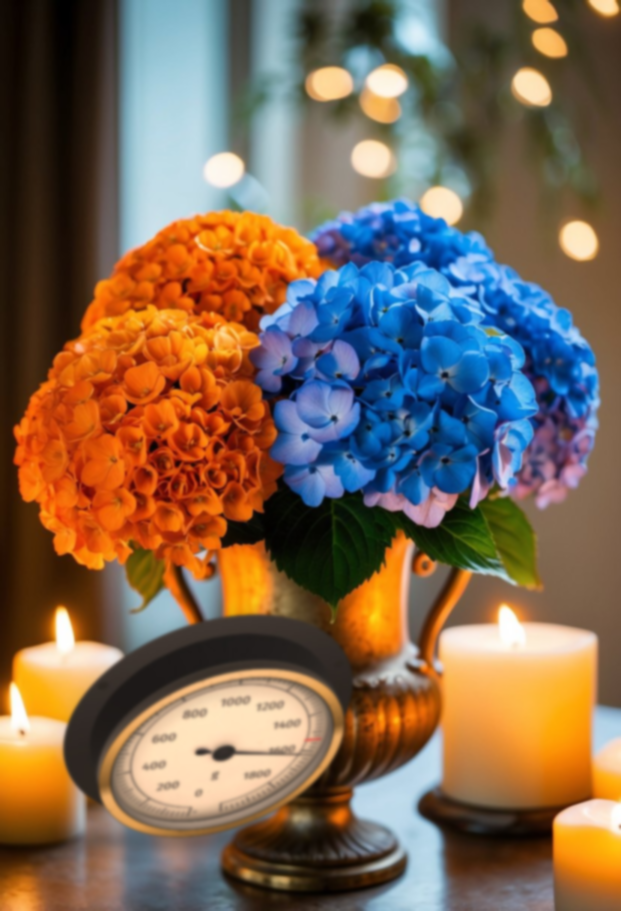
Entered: 1600,g
